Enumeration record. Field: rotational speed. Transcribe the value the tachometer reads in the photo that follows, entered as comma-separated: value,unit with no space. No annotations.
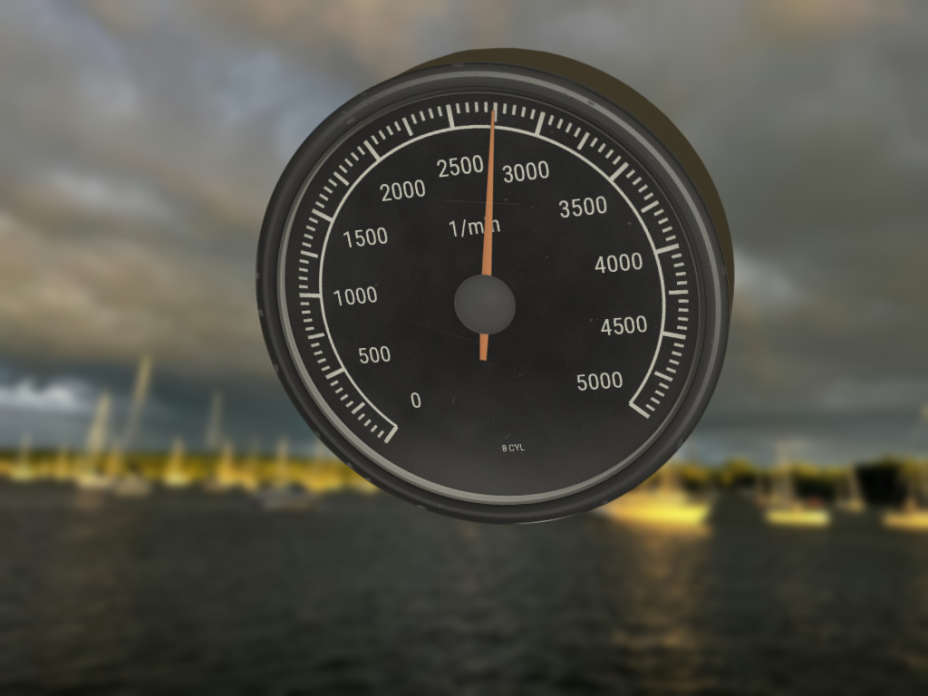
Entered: 2750,rpm
